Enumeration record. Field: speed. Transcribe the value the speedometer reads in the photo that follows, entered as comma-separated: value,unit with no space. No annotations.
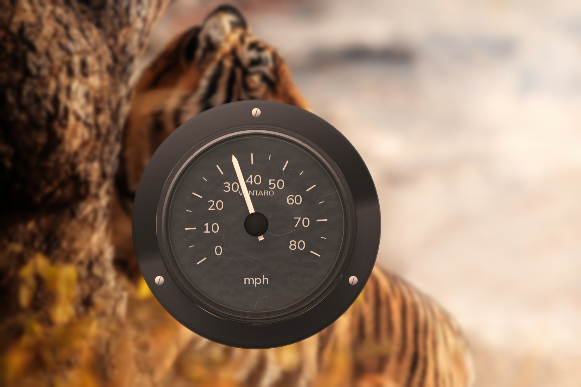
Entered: 35,mph
